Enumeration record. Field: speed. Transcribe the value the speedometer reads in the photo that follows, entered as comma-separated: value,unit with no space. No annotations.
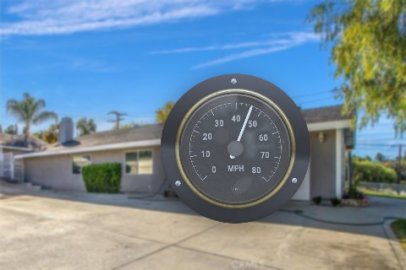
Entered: 46,mph
